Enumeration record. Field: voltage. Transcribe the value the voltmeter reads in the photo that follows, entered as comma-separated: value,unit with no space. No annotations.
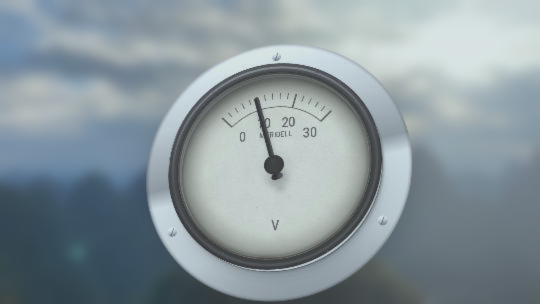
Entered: 10,V
